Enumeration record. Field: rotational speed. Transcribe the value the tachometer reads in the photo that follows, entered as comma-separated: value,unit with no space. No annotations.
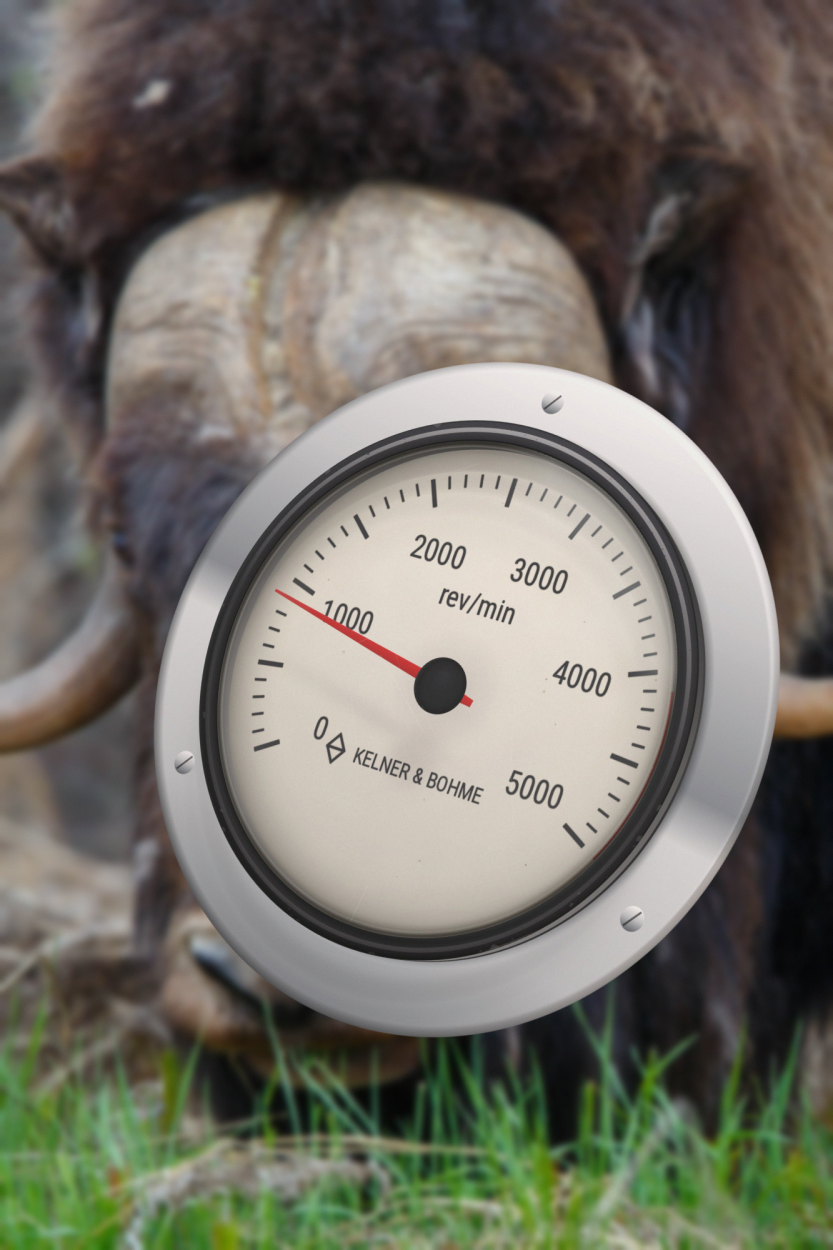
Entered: 900,rpm
